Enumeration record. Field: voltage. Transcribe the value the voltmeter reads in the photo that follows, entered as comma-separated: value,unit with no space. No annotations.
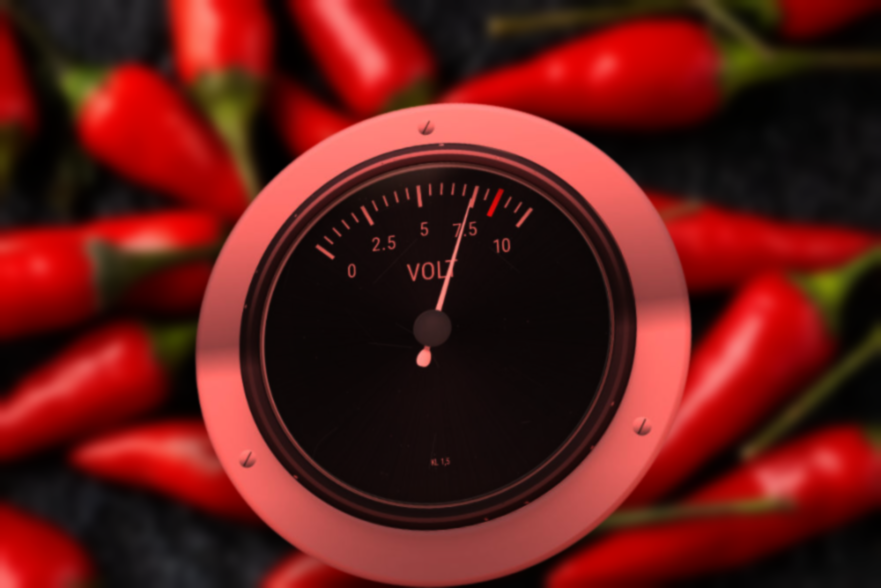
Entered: 7.5,V
